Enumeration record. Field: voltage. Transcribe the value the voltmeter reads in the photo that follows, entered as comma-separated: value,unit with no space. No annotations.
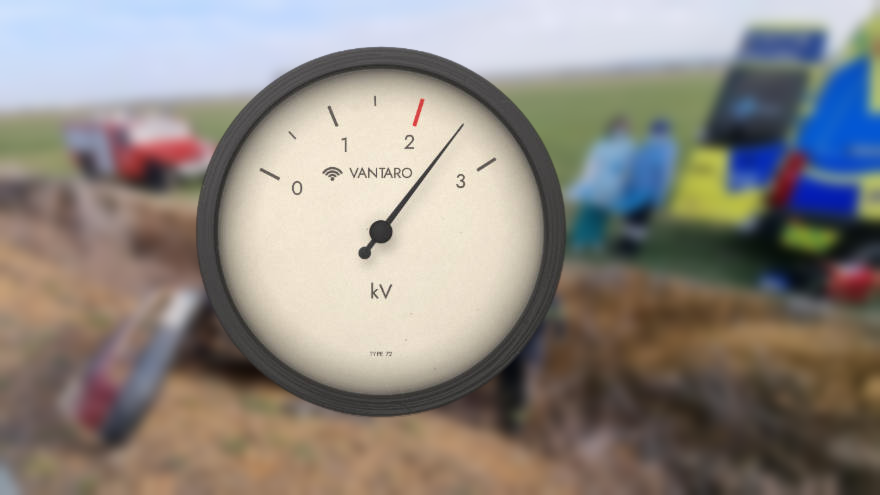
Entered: 2.5,kV
